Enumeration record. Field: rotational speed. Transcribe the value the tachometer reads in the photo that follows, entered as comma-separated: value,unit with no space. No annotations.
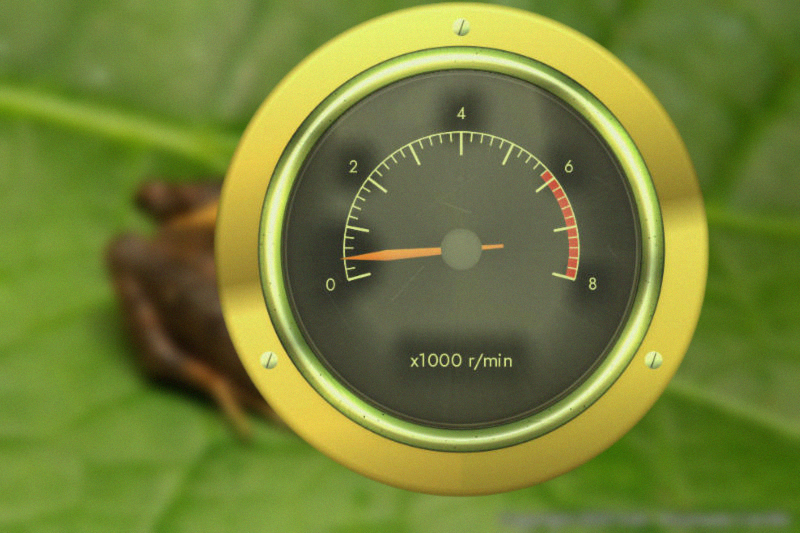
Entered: 400,rpm
